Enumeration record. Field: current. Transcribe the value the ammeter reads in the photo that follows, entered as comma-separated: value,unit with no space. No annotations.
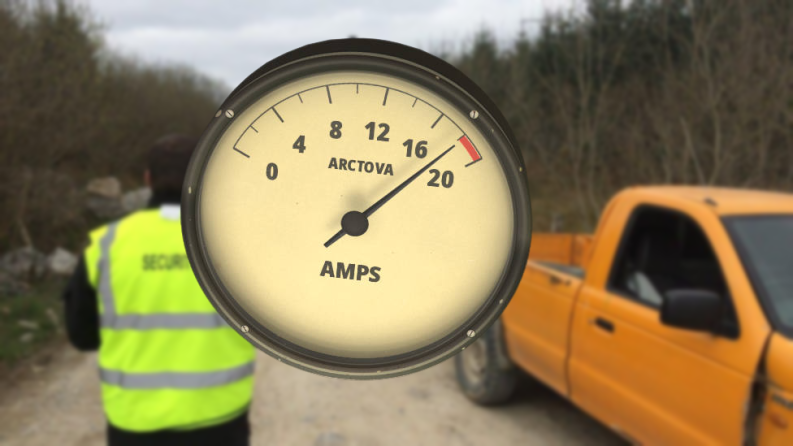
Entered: 18,A
